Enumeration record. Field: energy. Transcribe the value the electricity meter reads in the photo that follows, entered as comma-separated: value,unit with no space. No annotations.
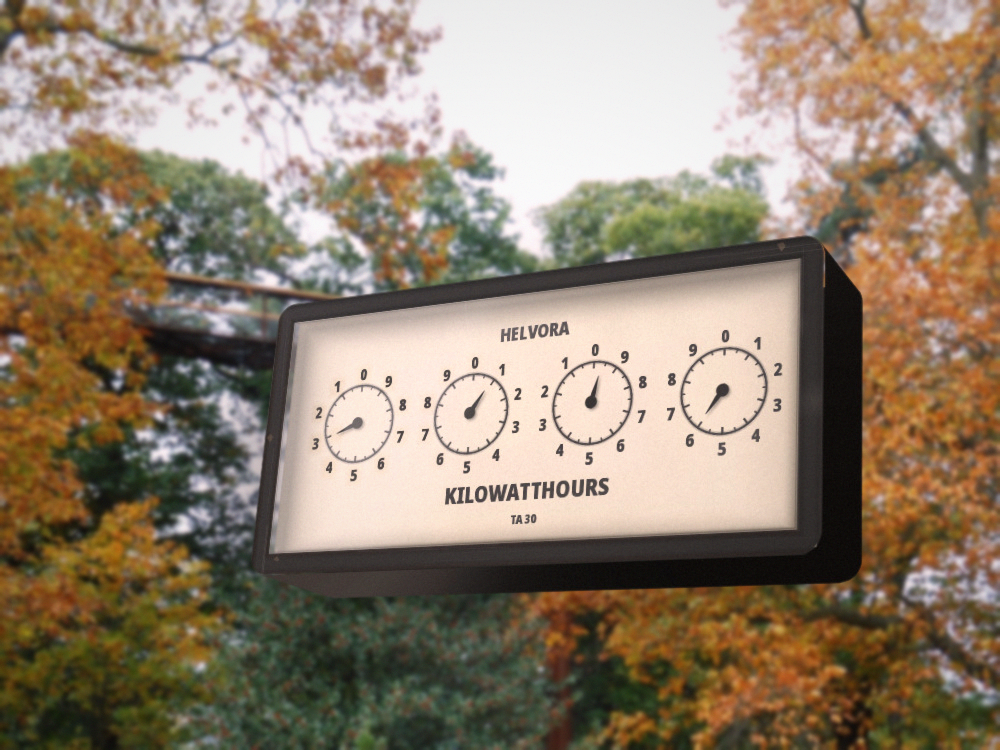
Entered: 3096,kWh
